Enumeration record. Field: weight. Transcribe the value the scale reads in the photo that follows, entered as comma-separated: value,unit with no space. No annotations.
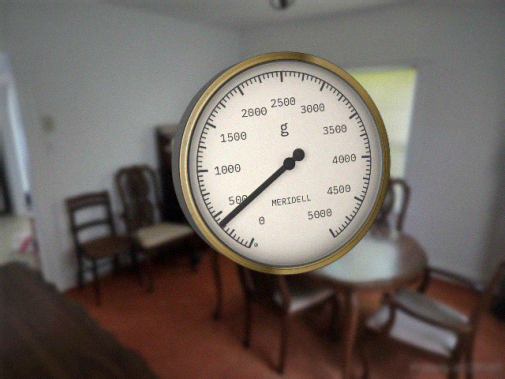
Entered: 400,g
